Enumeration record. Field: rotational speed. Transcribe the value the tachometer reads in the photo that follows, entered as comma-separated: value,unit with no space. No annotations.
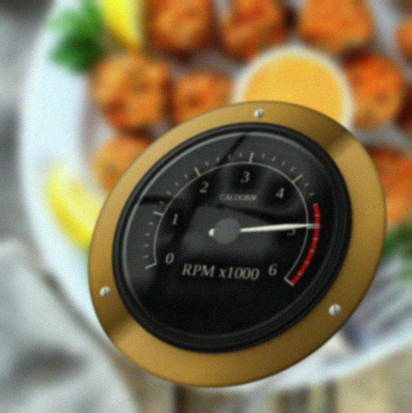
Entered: 5000,rpm
